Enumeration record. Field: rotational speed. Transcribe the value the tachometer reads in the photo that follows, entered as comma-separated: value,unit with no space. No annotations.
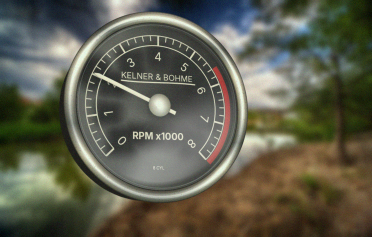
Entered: 2000,rpm
